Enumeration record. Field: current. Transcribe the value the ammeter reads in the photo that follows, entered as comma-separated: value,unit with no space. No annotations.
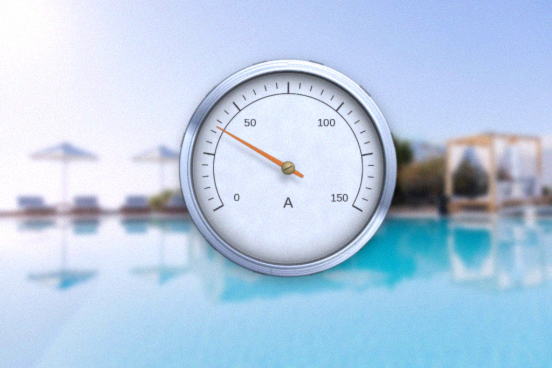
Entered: 37.5,A
